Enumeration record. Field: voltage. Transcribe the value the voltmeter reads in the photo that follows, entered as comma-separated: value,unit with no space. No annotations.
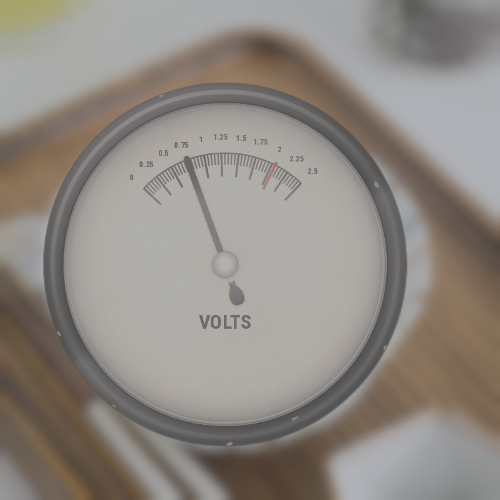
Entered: 0.75,V
